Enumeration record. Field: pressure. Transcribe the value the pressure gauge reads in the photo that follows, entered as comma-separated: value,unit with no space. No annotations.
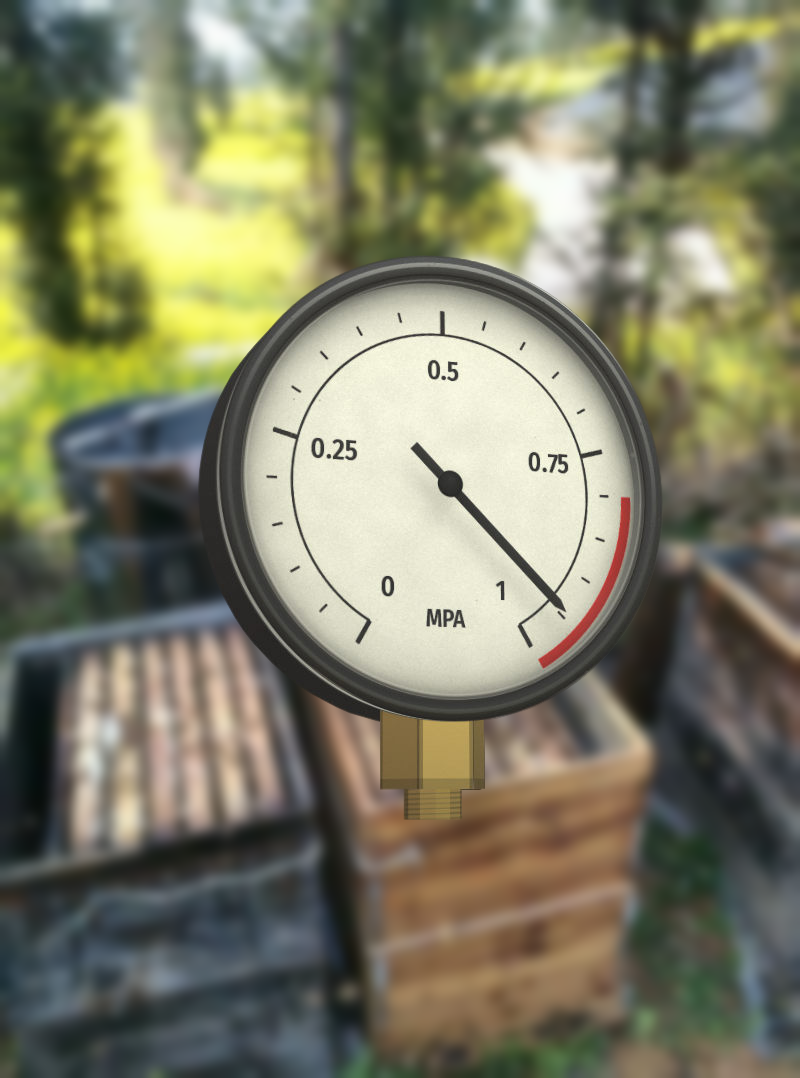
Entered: 0.95,MPa
